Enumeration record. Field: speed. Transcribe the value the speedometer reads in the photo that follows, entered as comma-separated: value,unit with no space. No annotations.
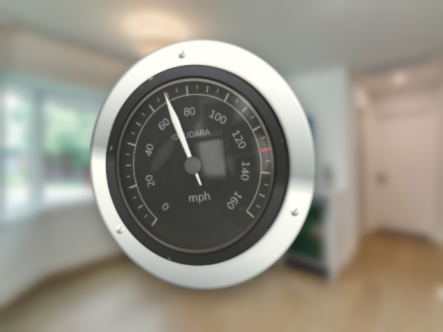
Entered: 70,mph
